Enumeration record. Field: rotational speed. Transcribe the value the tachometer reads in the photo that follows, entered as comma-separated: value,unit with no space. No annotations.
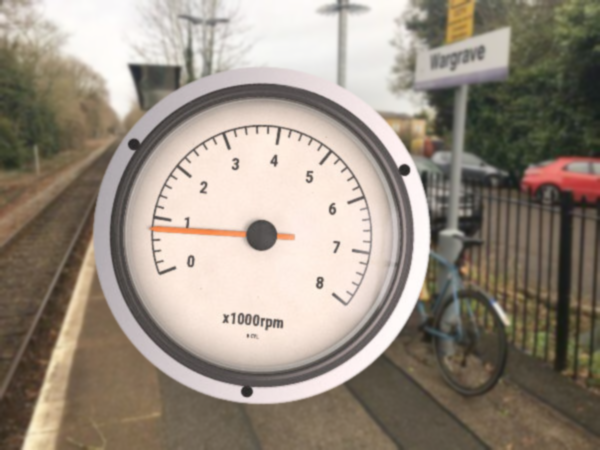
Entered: 800,rpm
